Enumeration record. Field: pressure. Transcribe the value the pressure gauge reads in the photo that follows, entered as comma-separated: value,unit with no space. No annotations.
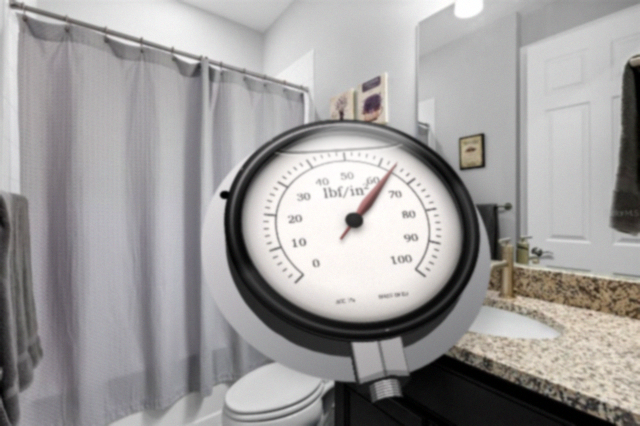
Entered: 64,psi
